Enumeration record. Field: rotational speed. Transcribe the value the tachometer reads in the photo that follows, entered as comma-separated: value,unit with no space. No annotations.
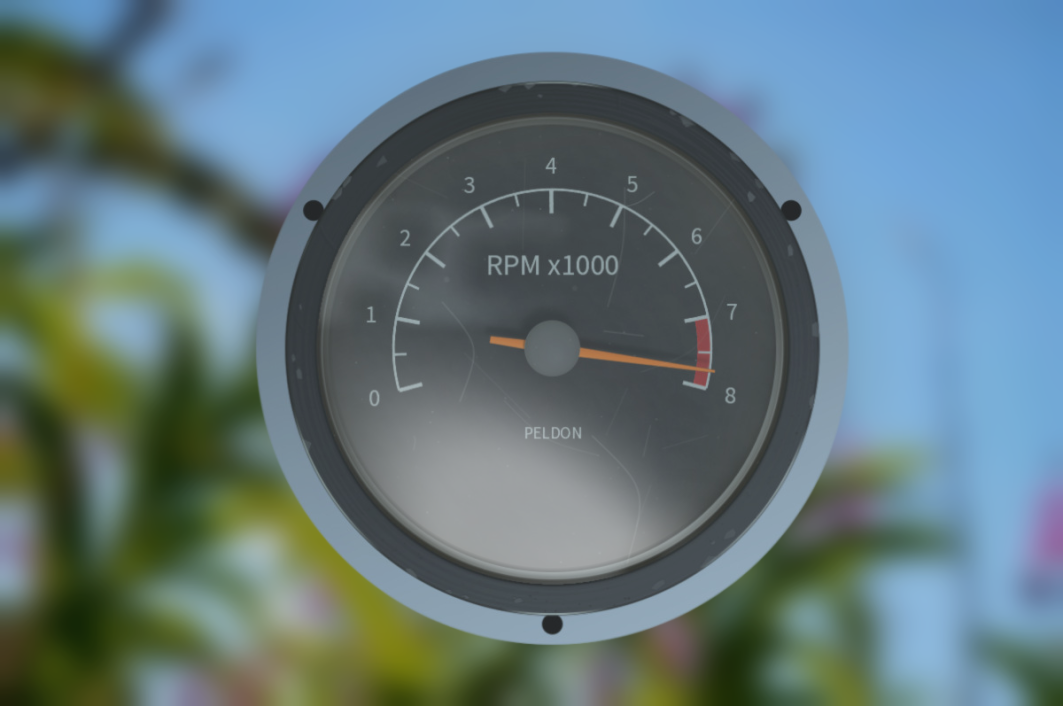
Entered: 7750,rpm
